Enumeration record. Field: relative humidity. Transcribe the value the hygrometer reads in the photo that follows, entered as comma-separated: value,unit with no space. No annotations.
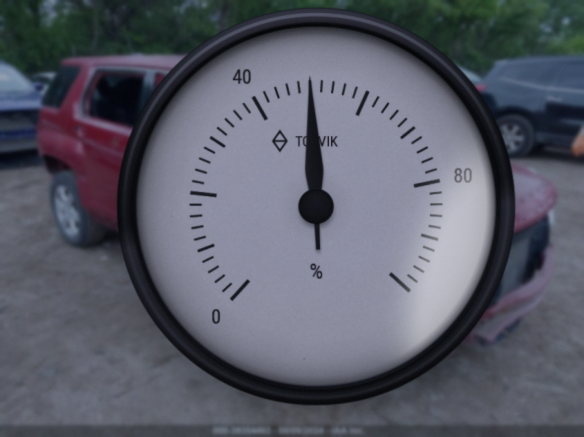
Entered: 50,%
